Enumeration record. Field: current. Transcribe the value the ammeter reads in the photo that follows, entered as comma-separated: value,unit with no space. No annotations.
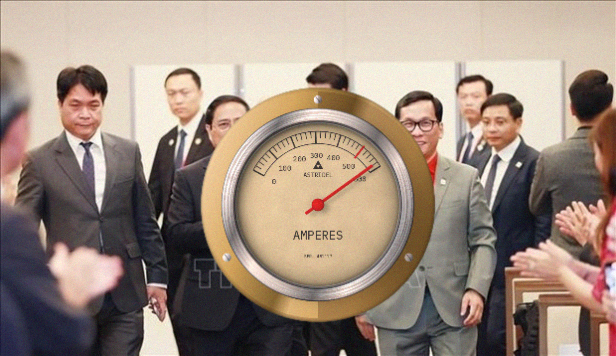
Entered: 580,A
